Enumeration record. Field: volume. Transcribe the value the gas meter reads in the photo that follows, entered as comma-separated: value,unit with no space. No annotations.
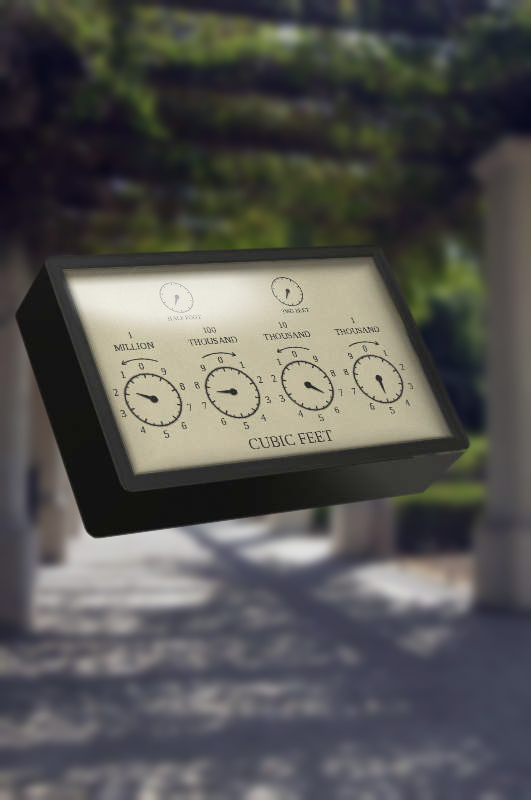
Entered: 176500,ft³
